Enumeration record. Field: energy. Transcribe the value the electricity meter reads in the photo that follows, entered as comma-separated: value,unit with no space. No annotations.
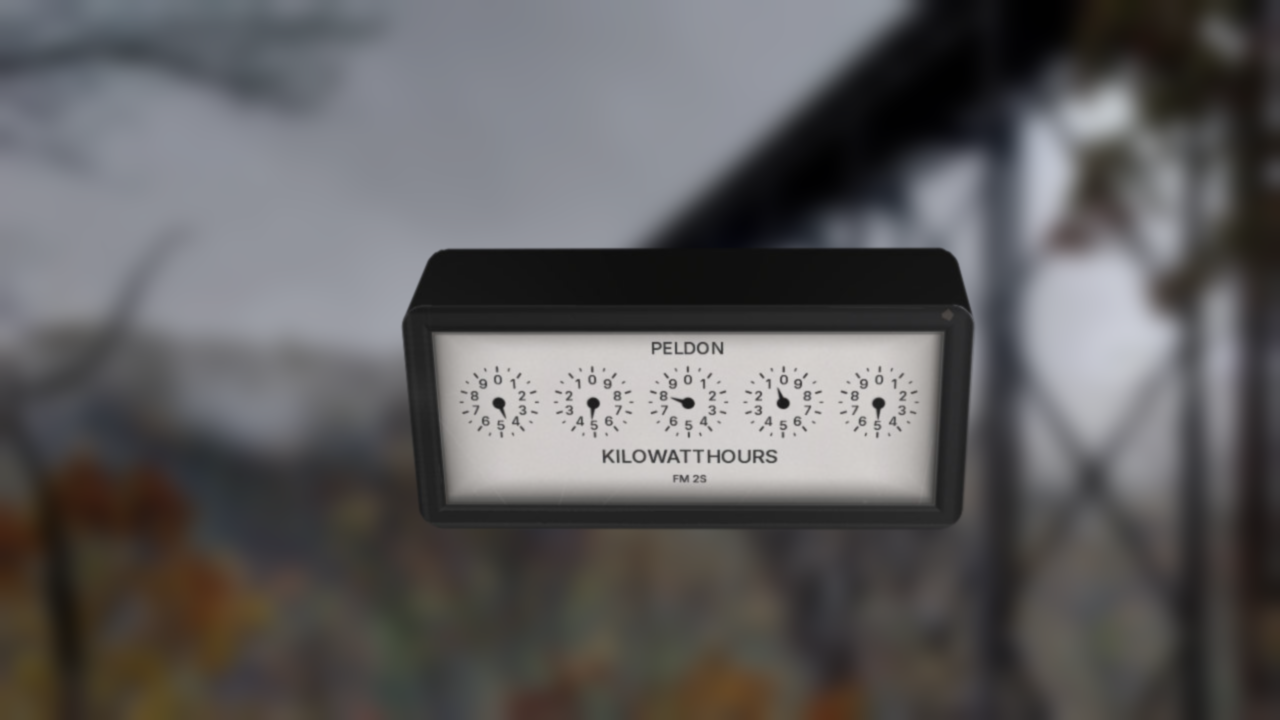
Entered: 44805,kWh
